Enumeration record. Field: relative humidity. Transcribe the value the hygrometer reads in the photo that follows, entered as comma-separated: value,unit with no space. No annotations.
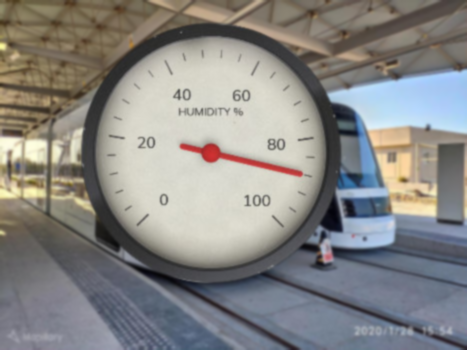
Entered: 88,%
